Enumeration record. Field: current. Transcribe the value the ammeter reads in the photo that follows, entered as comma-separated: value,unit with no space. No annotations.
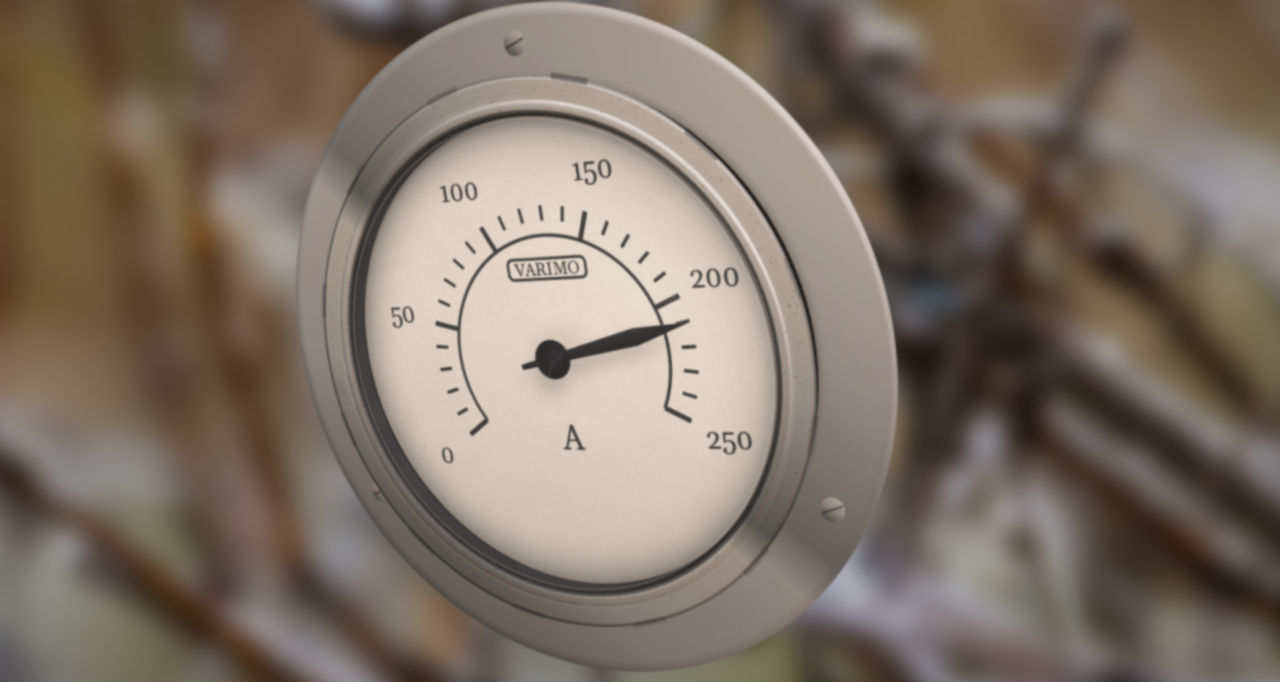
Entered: 210,A
